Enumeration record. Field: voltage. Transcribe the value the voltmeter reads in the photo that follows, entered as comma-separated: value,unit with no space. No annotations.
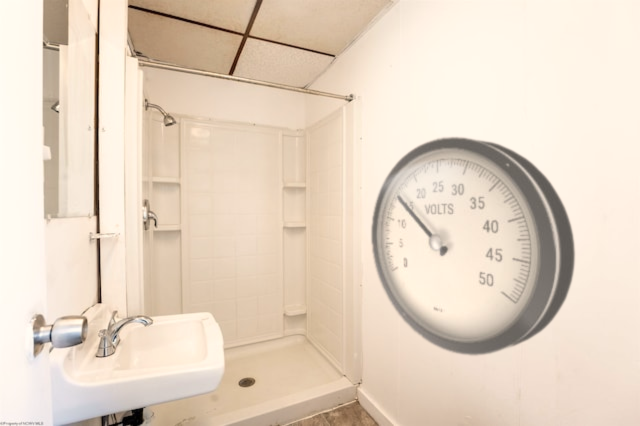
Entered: 15,V
